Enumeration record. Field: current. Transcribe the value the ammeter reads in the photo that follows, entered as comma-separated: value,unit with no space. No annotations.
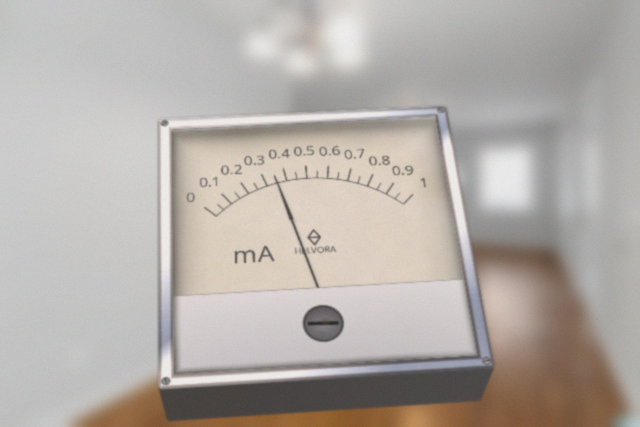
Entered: 0.35,mA
